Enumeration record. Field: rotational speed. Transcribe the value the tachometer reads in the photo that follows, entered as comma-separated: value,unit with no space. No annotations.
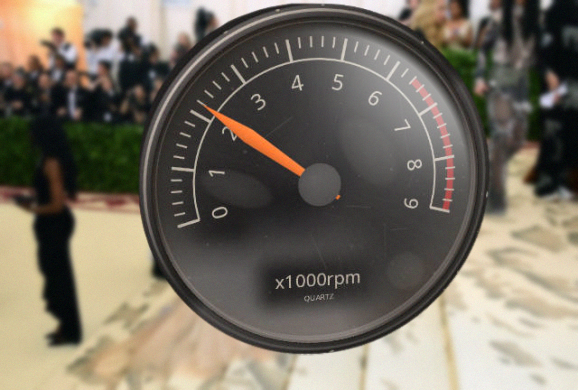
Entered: 2200,rpm
